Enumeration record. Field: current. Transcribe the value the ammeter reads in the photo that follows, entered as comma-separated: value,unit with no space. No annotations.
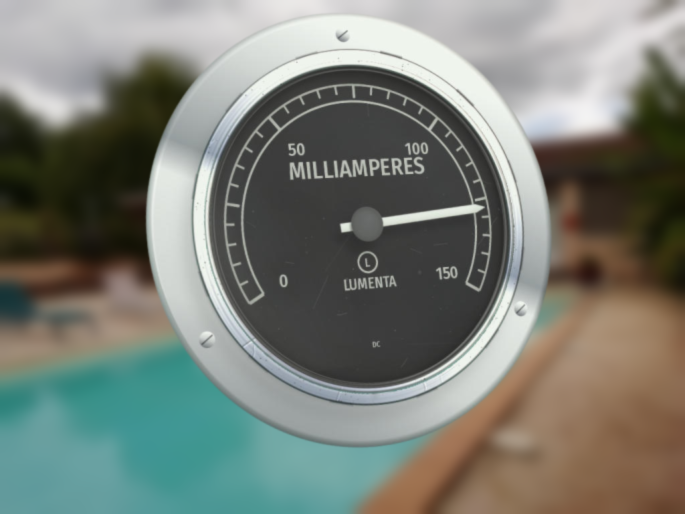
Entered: 127.5,mA
